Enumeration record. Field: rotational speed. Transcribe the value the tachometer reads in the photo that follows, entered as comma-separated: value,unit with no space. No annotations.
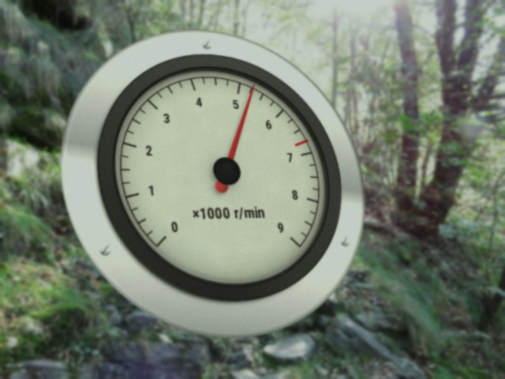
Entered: 5250,rpm
